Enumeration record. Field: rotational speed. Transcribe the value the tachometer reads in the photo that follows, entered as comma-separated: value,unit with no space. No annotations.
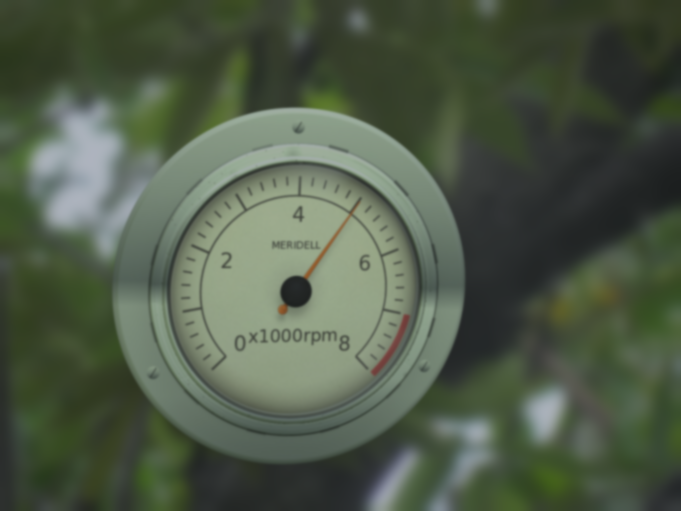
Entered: 5000,rpm
